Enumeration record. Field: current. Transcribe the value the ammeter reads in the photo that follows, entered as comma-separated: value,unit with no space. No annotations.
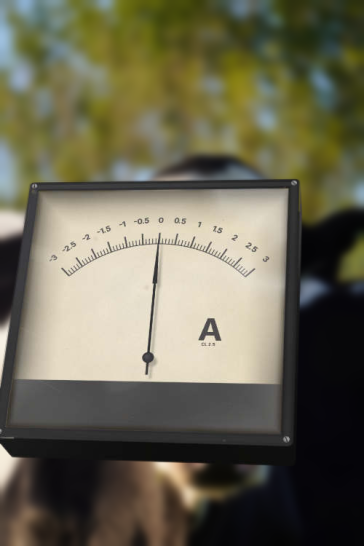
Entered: 0,A
